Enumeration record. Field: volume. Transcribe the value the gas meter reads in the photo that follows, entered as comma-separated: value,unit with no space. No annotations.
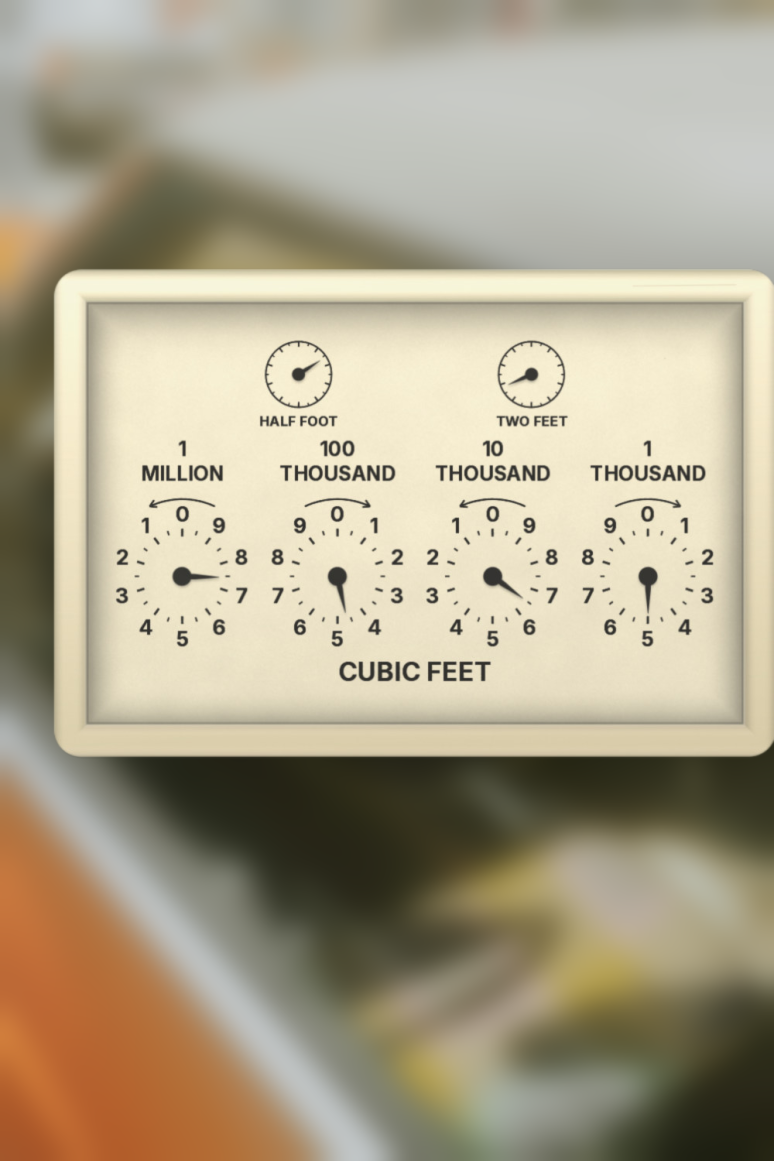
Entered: 746500,ft³
